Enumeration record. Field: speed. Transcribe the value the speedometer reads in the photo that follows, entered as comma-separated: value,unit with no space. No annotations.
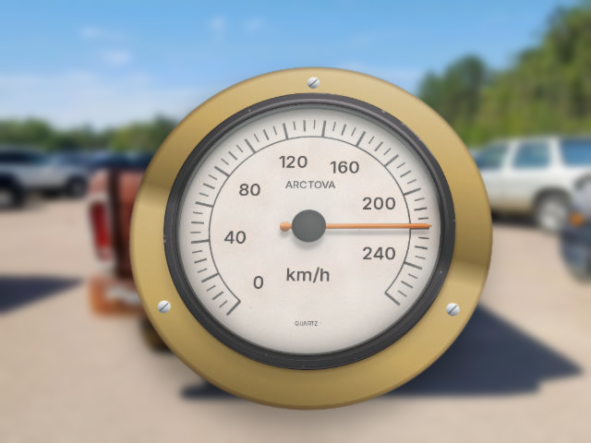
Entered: 220,km/h
